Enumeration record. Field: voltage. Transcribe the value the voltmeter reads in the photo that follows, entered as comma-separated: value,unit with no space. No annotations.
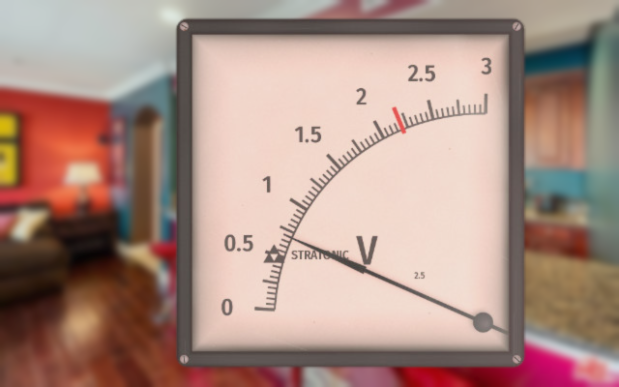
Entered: 0.7,V
